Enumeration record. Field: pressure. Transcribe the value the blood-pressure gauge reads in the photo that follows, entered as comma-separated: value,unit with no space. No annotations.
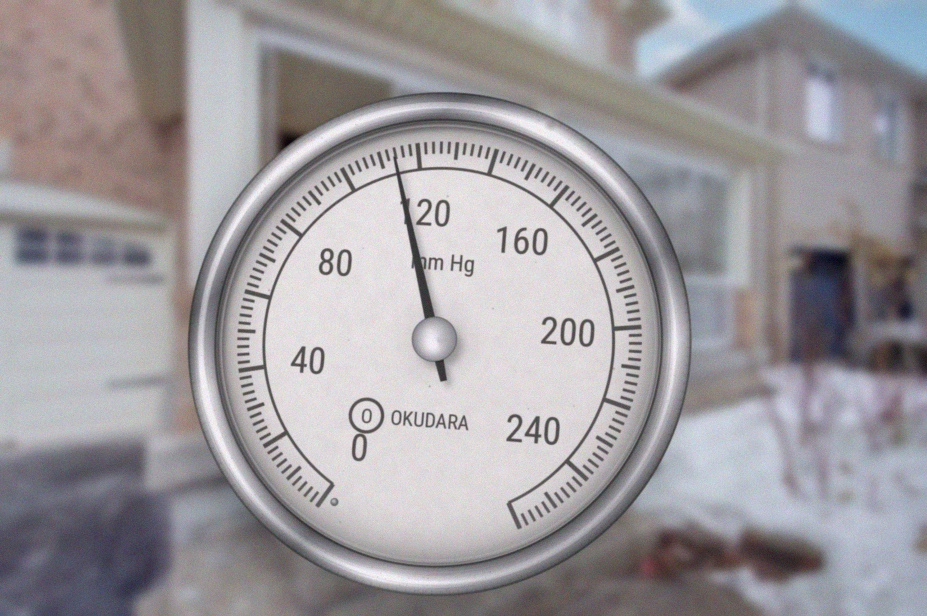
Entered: 114,mmHg
